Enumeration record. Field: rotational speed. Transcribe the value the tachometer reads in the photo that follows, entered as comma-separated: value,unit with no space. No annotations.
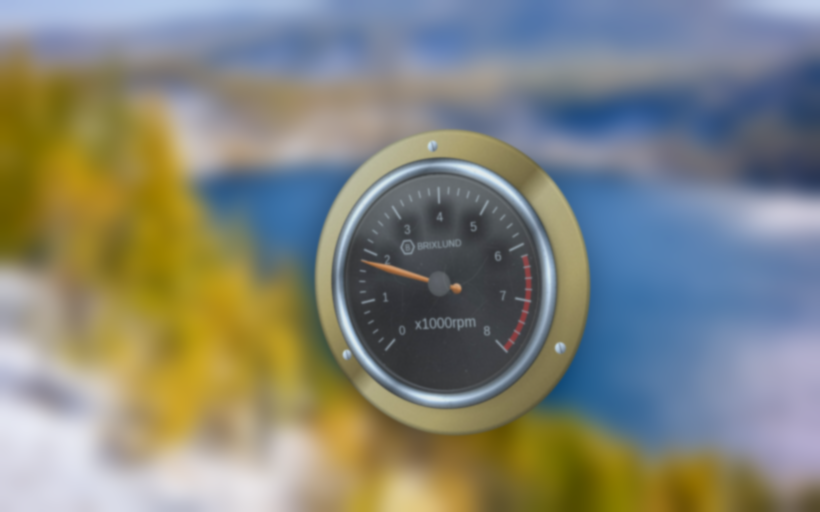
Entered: 1800,rpm
